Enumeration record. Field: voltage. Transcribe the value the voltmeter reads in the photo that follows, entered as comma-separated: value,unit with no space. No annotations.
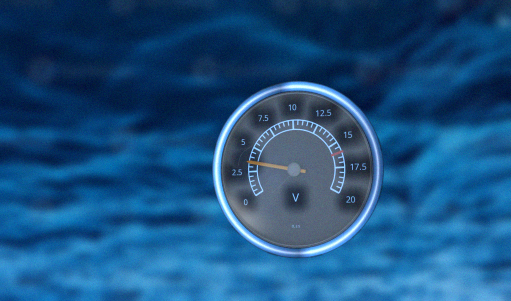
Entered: 3.5,V
